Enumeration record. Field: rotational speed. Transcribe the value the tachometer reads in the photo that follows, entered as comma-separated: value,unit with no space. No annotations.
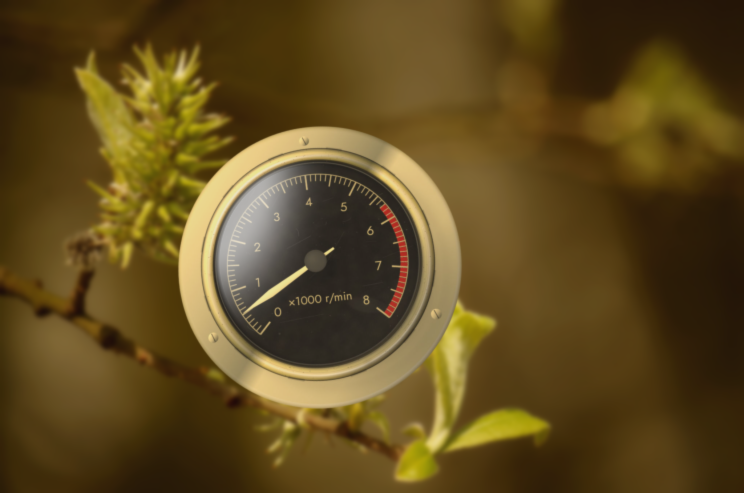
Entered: 500,rpm
